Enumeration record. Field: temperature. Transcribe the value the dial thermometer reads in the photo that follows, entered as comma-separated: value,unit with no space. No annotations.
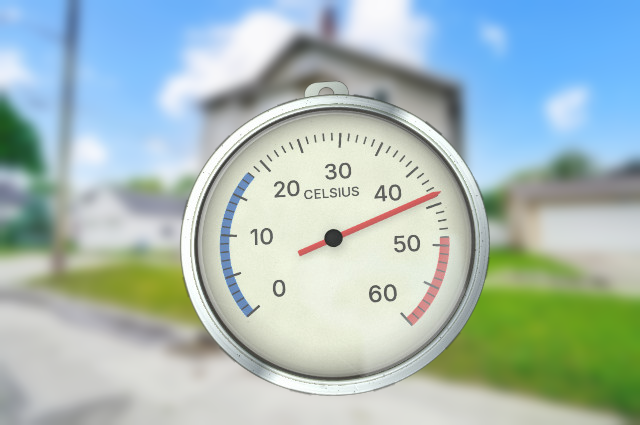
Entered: 44,°C
